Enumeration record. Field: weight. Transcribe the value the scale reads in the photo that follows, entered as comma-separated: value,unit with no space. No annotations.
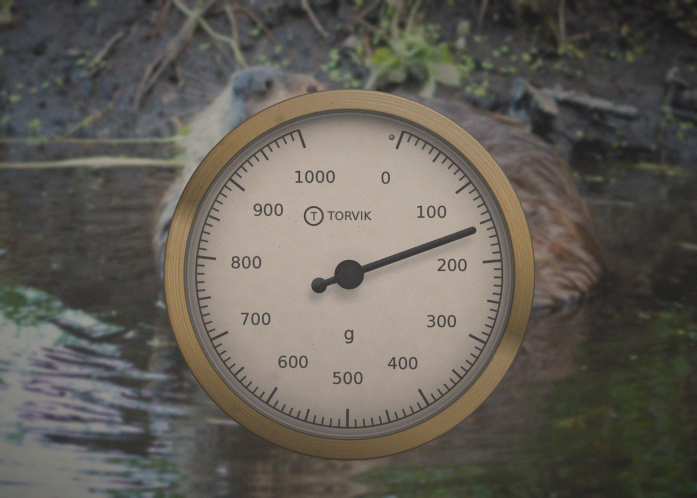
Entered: 155,g
